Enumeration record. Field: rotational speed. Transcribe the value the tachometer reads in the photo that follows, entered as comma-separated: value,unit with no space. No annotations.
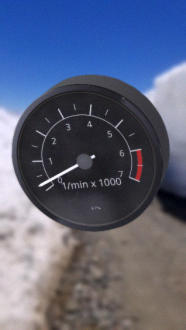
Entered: 250,rpm
